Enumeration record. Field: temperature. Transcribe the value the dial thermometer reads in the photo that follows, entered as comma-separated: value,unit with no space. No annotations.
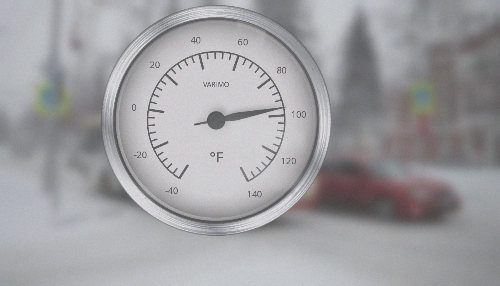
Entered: 96,°F
